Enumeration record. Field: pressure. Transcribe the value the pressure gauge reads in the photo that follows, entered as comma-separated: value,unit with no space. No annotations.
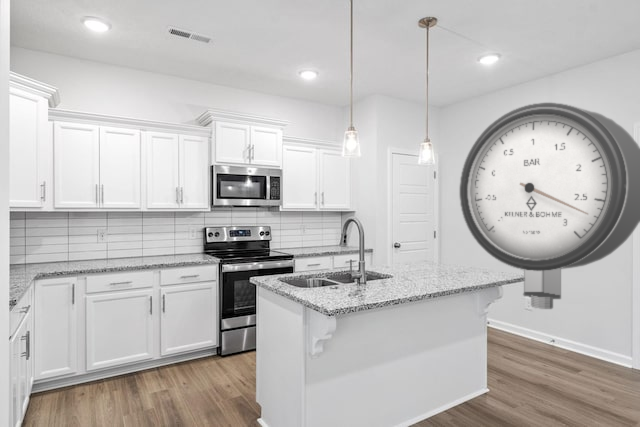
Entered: 2.7,bar
